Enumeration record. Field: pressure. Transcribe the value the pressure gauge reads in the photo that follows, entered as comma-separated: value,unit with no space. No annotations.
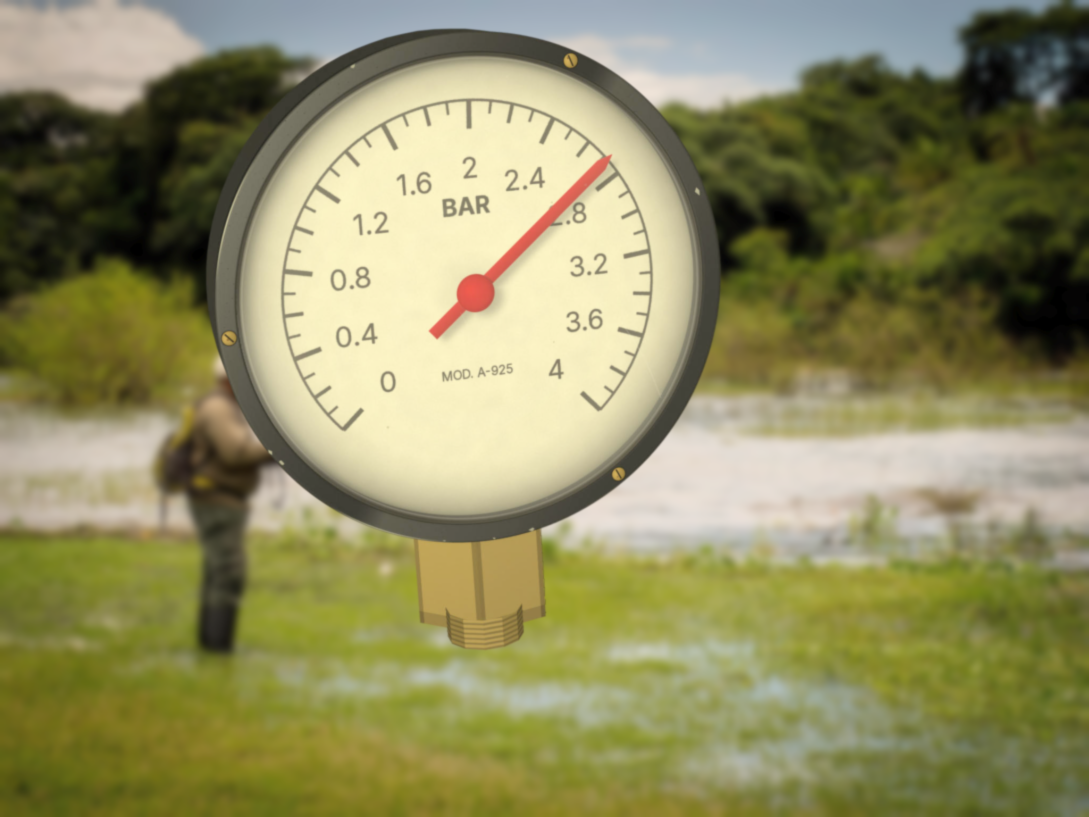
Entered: 2.7,bar
